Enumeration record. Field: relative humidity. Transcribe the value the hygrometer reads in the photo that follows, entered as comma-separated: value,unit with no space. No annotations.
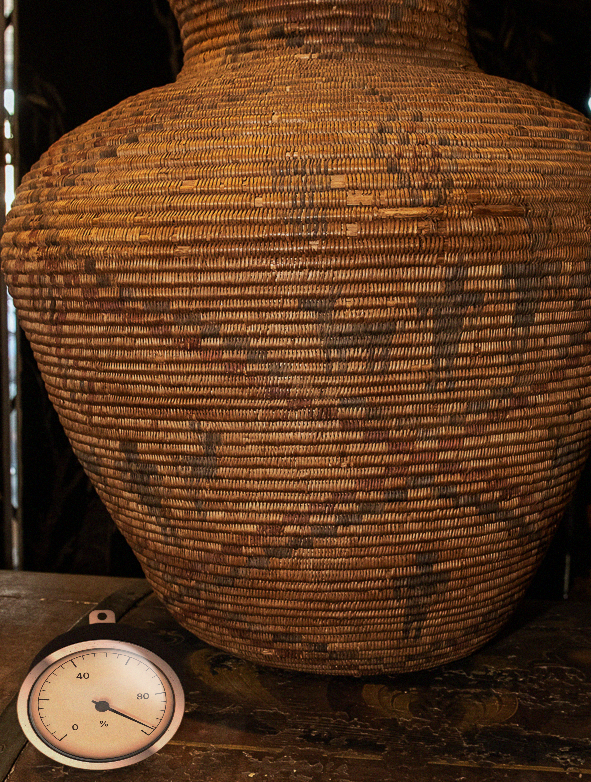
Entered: 96,%
